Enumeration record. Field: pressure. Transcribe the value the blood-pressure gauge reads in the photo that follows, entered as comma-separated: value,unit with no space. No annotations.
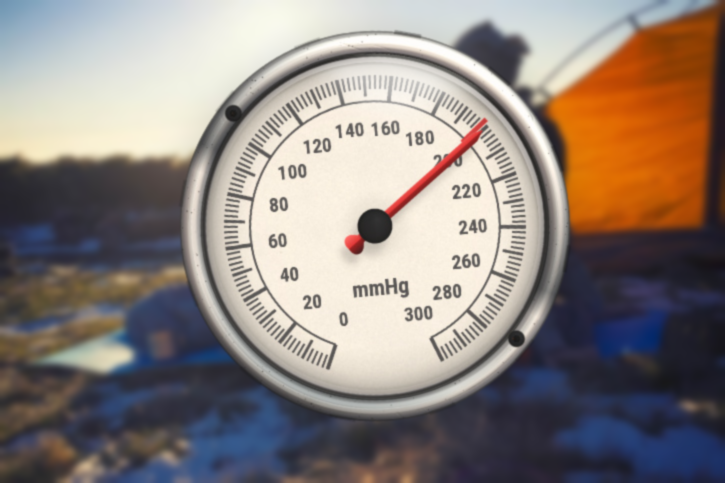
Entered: 200,mmHg
